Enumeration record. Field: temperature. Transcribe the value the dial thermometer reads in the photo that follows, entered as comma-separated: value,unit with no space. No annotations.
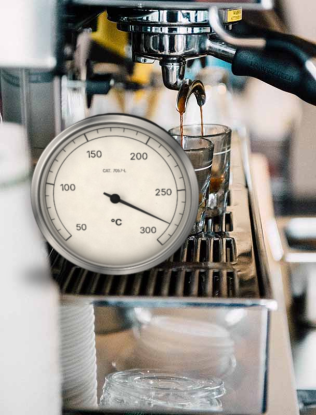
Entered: 280,°C
